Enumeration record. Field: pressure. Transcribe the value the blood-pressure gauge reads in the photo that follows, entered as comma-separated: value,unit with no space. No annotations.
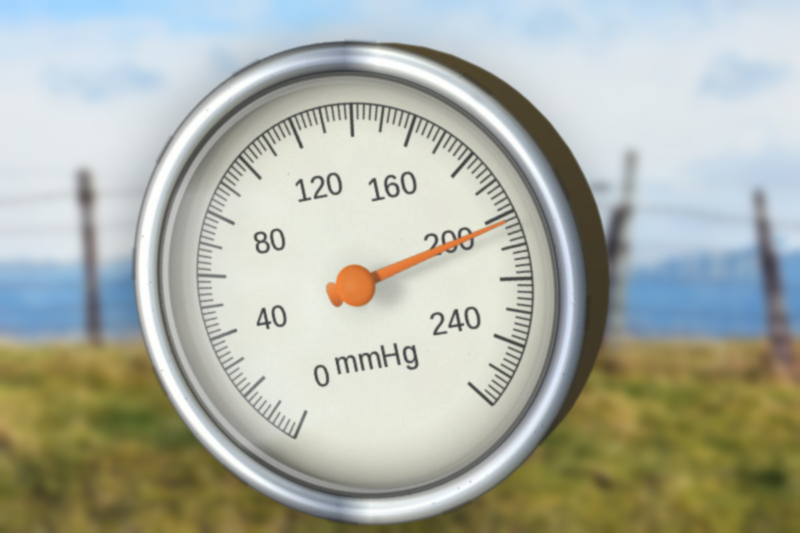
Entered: 202,mmHg
